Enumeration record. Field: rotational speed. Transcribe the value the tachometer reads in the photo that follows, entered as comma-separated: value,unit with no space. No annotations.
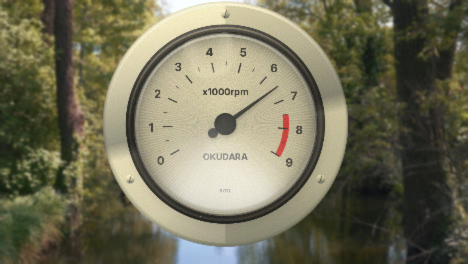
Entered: 6500,rpm
